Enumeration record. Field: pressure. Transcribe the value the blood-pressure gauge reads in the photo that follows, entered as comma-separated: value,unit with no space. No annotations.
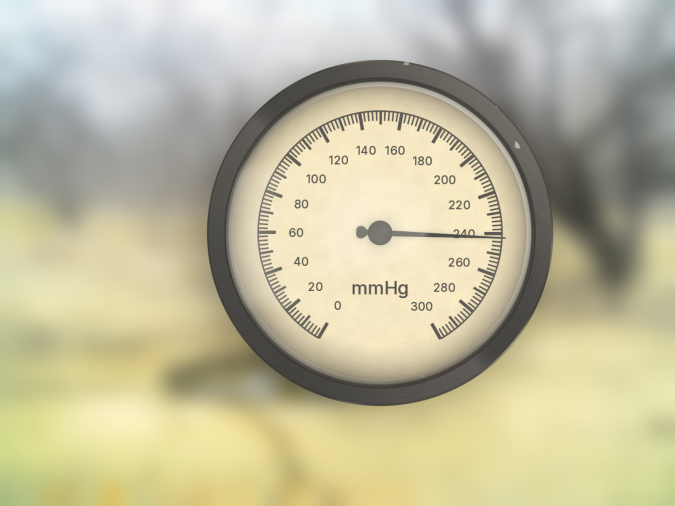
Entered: 242,mmHg
